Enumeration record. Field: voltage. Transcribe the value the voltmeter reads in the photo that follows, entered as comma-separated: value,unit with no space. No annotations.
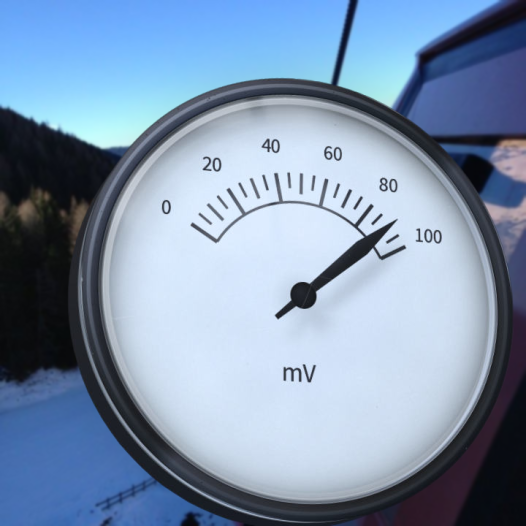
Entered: 90,mV
